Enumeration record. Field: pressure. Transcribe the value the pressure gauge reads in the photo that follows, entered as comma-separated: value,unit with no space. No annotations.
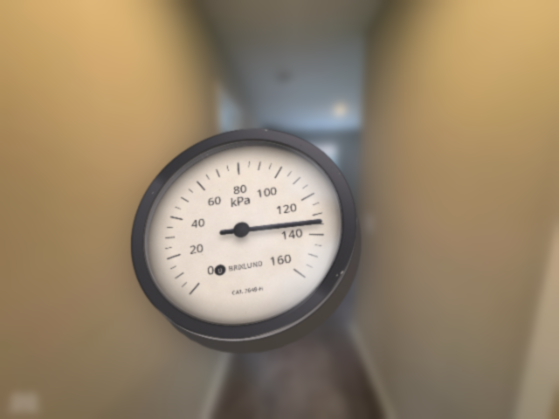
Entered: 135,kPa
